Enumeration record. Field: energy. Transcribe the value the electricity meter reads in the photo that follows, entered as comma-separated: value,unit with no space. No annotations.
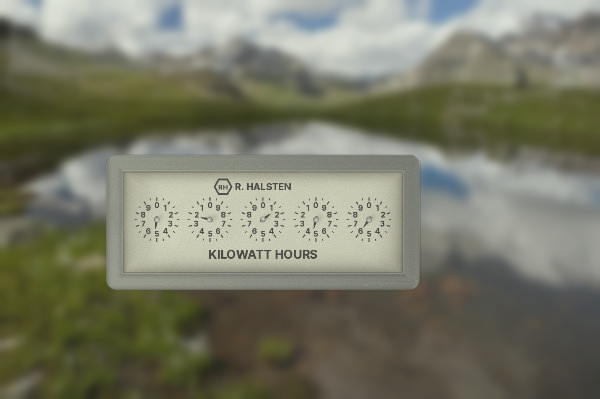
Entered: 52146,kWh
